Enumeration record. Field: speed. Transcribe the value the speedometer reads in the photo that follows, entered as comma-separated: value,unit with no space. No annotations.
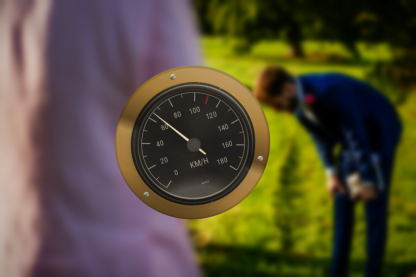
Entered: 65,km/h
